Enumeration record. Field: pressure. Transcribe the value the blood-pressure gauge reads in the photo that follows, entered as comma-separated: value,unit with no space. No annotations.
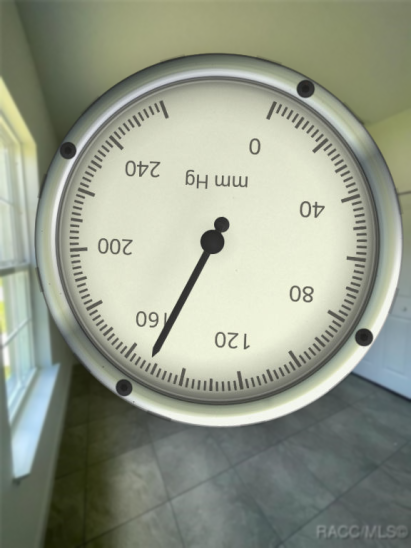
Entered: 152,mmHg
